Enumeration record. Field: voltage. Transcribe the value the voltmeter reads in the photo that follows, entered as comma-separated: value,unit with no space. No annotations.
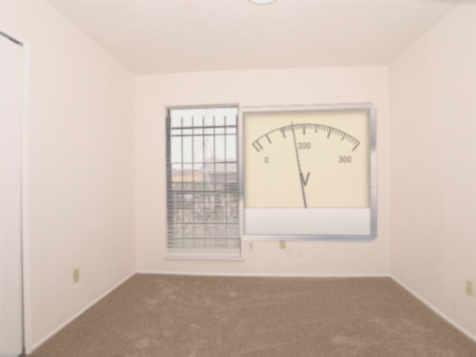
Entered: 175,V
